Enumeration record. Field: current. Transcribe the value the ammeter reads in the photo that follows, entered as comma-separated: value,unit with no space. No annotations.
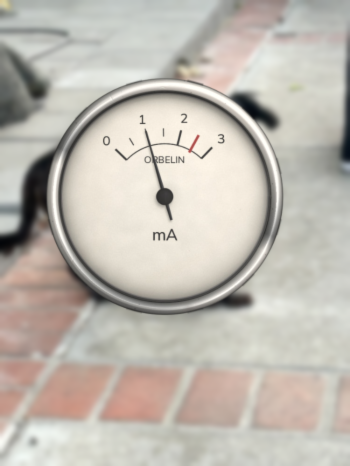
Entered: 1,mA
